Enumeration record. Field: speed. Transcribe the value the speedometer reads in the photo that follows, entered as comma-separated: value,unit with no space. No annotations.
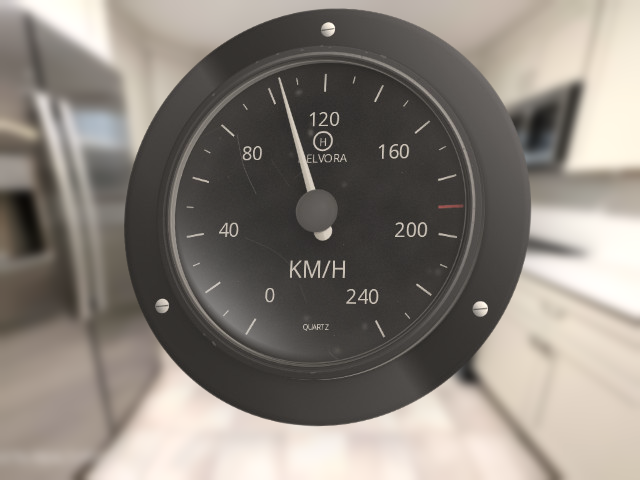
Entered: 105,km/h
